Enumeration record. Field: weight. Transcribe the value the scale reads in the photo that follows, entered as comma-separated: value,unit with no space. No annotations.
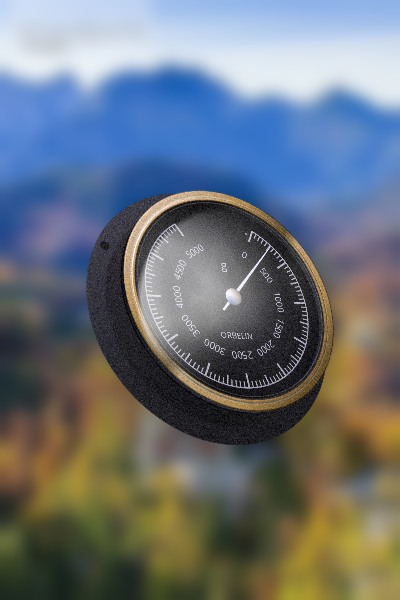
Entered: 250,g
